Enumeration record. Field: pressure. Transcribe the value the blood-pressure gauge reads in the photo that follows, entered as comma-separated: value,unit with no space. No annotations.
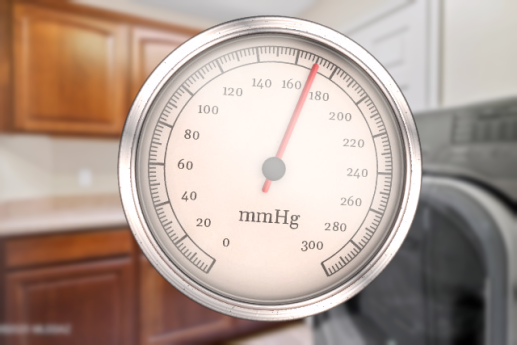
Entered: 170,mmHg
